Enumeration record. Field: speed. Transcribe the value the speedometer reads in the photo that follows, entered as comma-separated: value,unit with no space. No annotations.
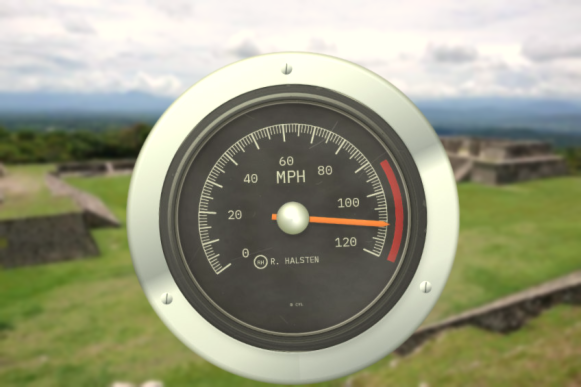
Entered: 110,mph
